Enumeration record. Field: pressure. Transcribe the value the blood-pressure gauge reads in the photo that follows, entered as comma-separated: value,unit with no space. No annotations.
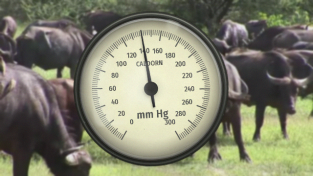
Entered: 140,mmHg
